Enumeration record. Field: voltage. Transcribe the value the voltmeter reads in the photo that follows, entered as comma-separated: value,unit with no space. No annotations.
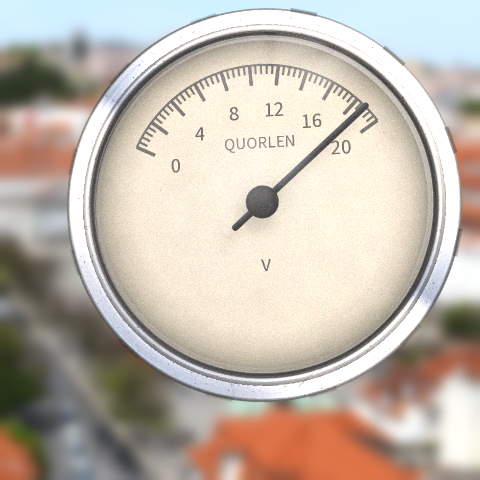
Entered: 18.8,V
